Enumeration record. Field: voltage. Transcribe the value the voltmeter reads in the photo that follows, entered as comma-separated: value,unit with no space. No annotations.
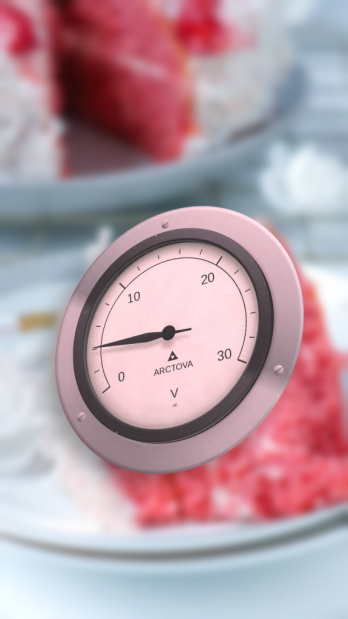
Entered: 4,V
